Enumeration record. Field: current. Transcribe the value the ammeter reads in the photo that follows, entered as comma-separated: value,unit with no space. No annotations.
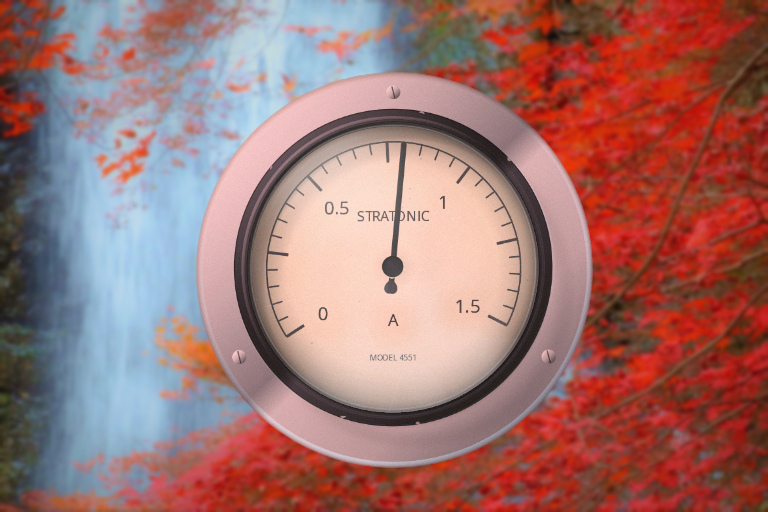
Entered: 0.8,A
